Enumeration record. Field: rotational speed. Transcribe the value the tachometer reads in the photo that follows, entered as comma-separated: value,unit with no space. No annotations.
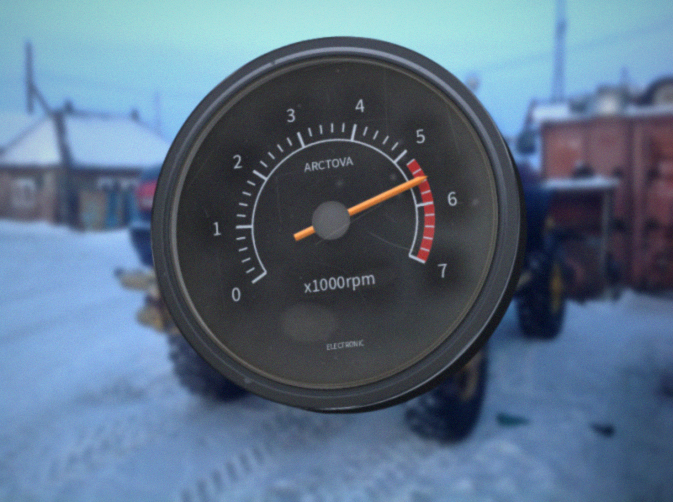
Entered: 5600,rpm
